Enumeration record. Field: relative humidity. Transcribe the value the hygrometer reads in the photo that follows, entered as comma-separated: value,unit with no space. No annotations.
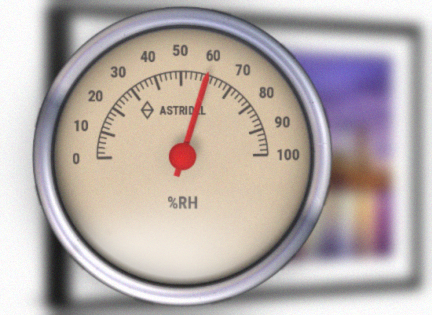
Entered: 60,%
